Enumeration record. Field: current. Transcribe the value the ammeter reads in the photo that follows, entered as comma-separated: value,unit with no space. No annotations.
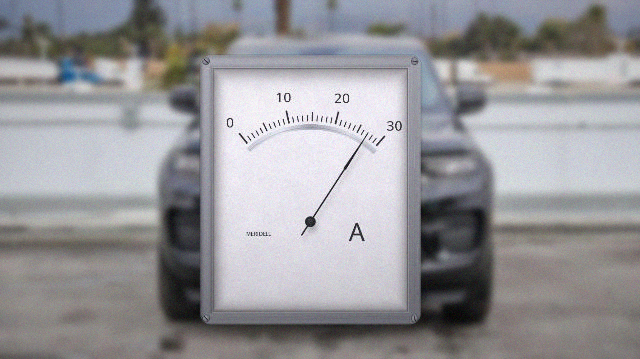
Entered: 27,A
